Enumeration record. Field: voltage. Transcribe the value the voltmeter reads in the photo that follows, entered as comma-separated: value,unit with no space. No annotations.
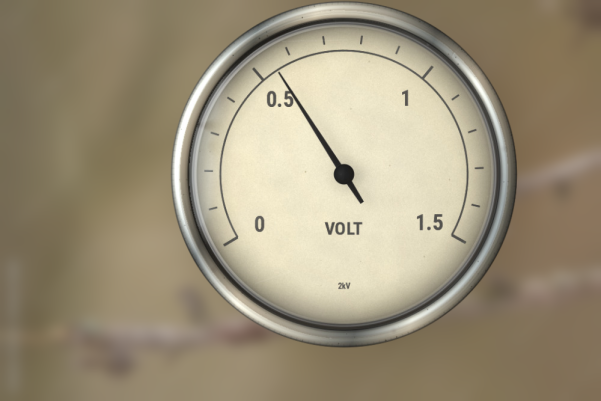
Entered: 0.55,V
